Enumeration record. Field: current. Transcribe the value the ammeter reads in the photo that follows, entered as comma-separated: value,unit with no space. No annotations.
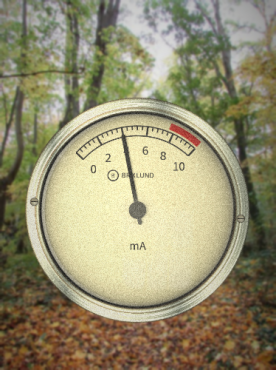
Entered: 4,mA
